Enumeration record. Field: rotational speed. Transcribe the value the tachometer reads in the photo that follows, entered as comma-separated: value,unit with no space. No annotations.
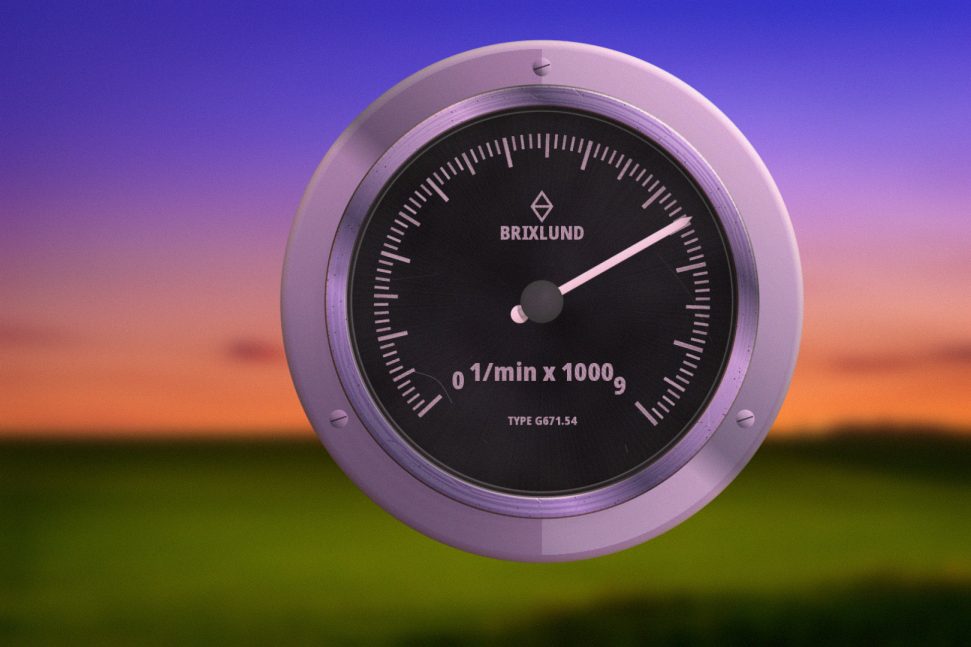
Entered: 6450,rpm
